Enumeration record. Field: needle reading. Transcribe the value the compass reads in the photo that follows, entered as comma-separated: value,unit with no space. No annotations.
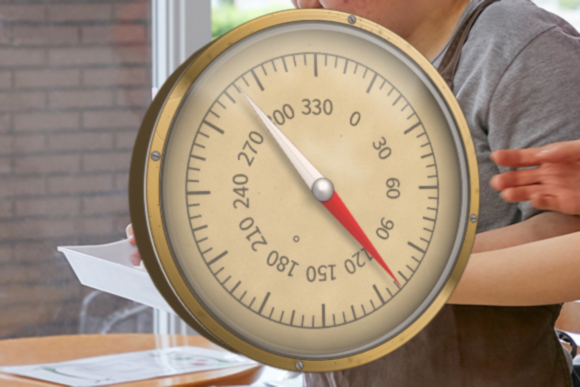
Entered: 110,°
